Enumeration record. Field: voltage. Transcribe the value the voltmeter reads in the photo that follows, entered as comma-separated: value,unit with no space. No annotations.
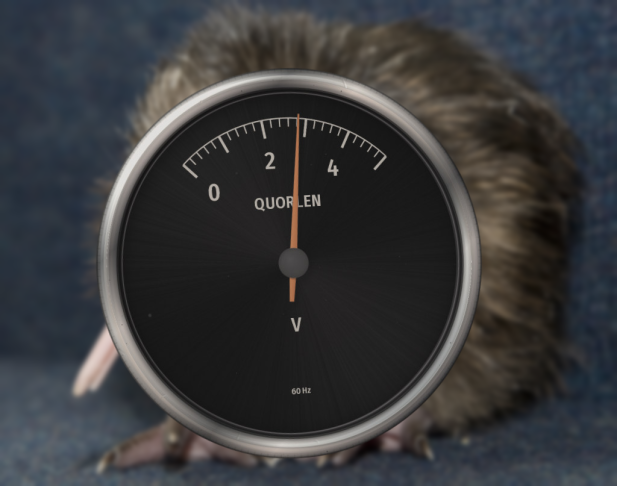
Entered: 2.8,V
